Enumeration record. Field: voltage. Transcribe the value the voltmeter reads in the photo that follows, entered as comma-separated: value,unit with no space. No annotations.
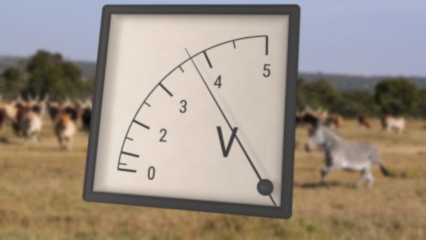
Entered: 3.75,V
